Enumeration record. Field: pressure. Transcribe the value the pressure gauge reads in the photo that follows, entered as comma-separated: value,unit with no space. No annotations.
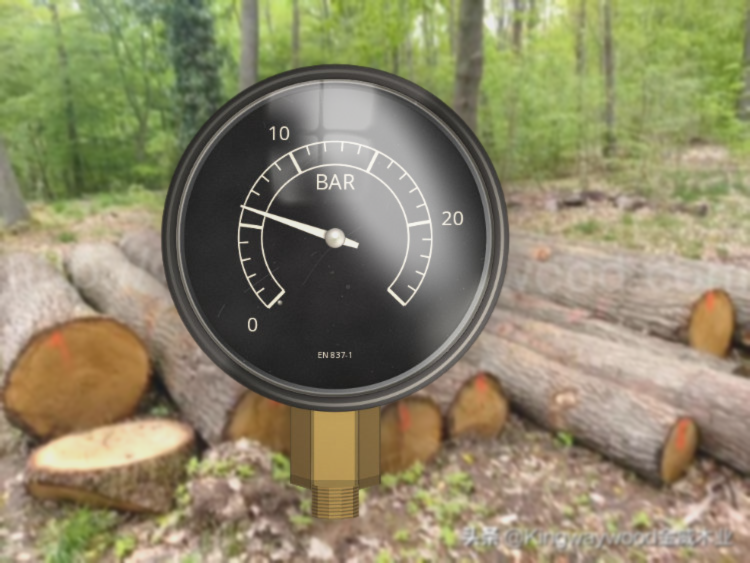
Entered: 6,bar
